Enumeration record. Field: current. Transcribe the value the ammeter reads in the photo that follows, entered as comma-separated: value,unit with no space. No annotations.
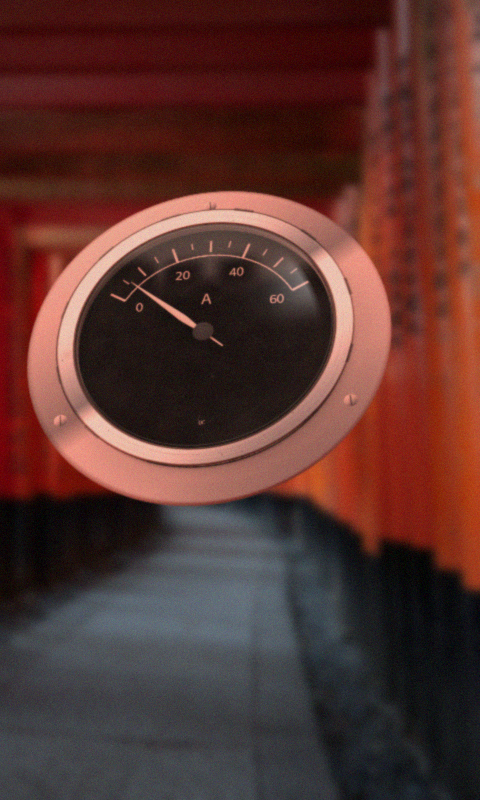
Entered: 5,A
